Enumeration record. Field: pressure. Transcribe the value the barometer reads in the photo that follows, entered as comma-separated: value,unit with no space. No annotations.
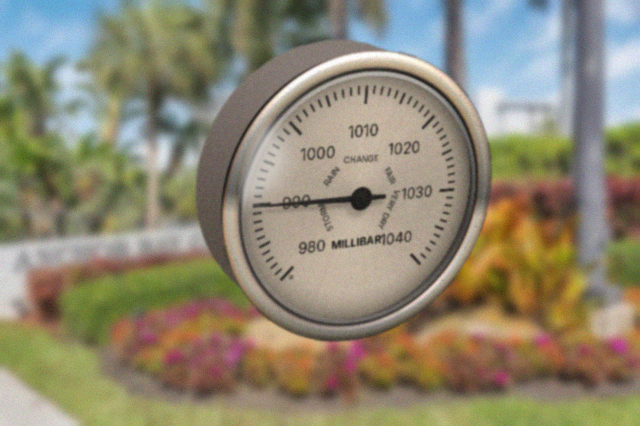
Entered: 990,mbar
